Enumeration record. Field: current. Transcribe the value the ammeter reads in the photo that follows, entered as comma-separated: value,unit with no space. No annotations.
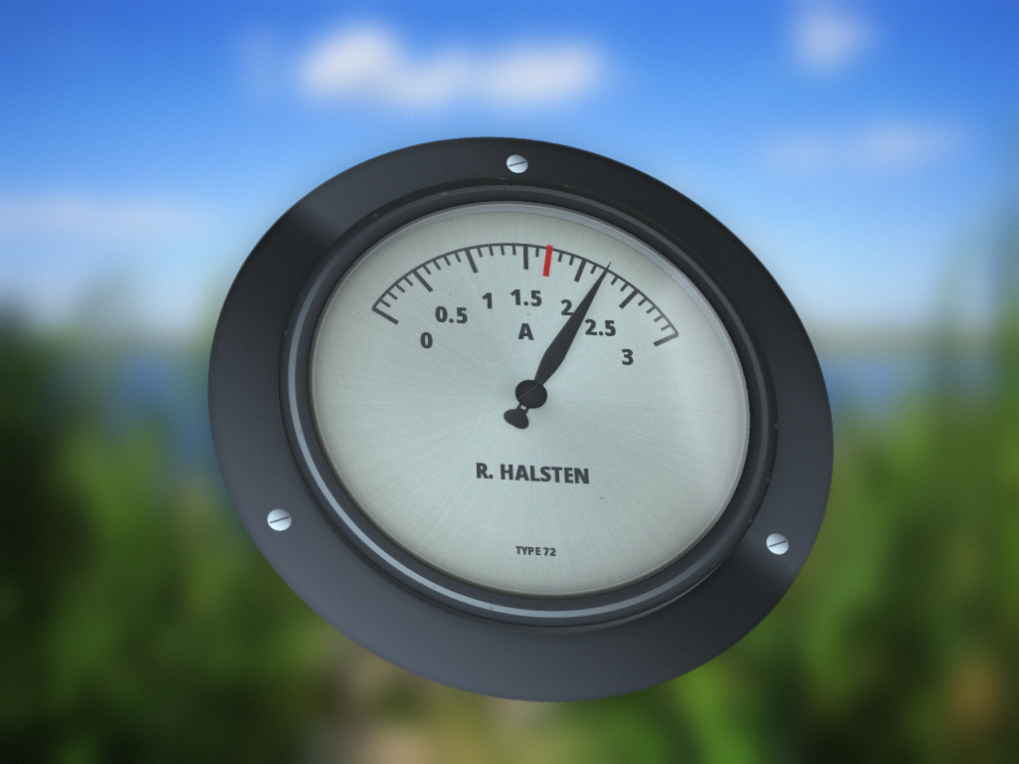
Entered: 2.2,A
